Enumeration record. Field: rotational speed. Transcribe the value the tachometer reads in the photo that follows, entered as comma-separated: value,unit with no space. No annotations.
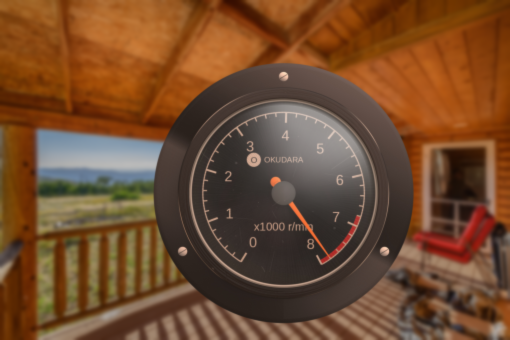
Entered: 7800,rpm
